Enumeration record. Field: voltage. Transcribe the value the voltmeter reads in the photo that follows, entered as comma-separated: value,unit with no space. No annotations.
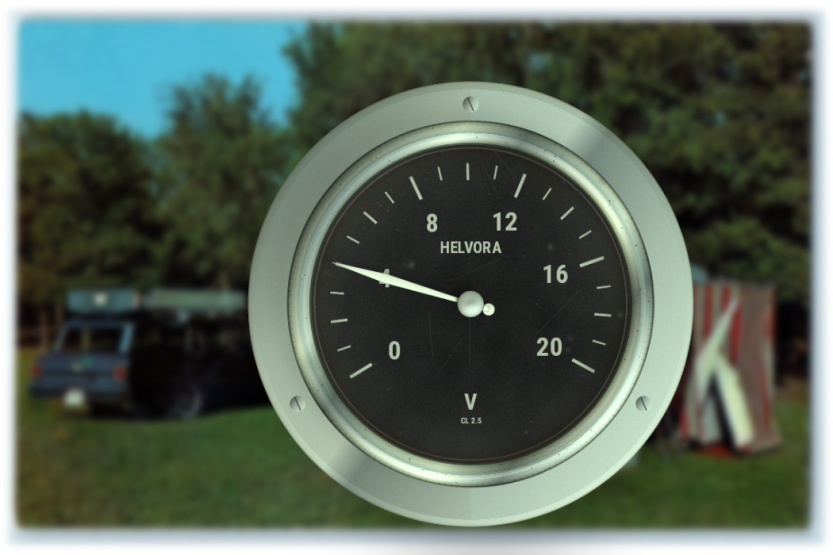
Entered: 4,V
